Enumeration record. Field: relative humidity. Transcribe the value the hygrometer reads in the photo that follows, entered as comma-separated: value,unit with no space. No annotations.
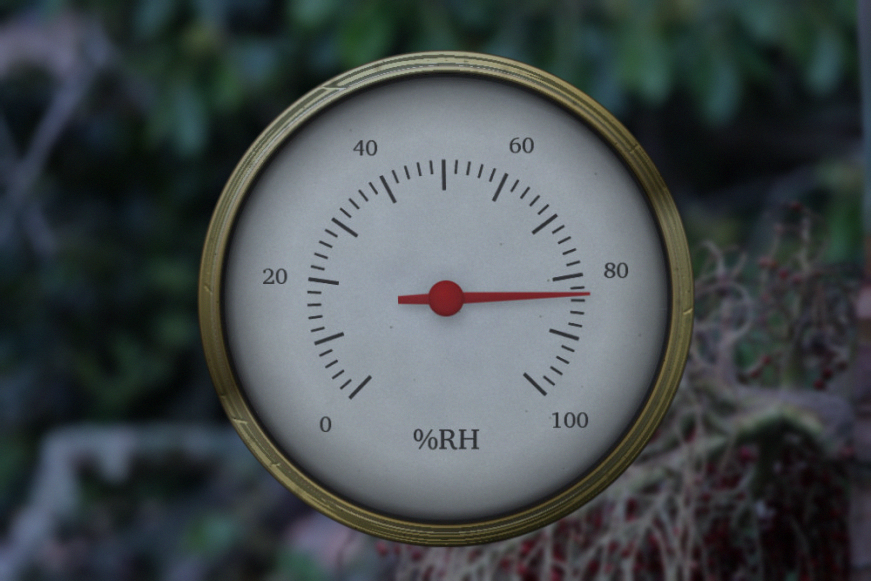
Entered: 83,%
